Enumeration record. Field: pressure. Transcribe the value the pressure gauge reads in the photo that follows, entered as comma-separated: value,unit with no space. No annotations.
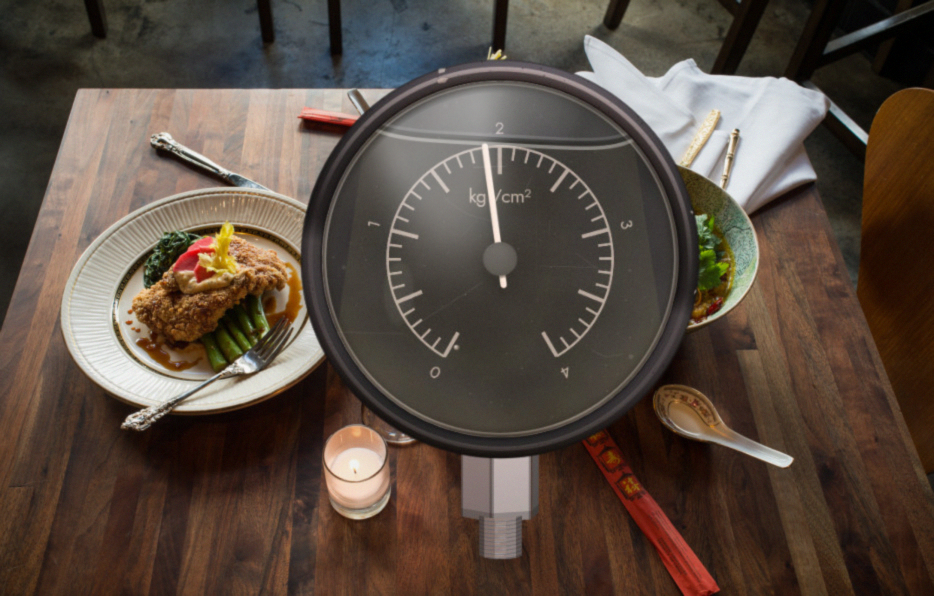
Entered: 1.9,kg/cm²
